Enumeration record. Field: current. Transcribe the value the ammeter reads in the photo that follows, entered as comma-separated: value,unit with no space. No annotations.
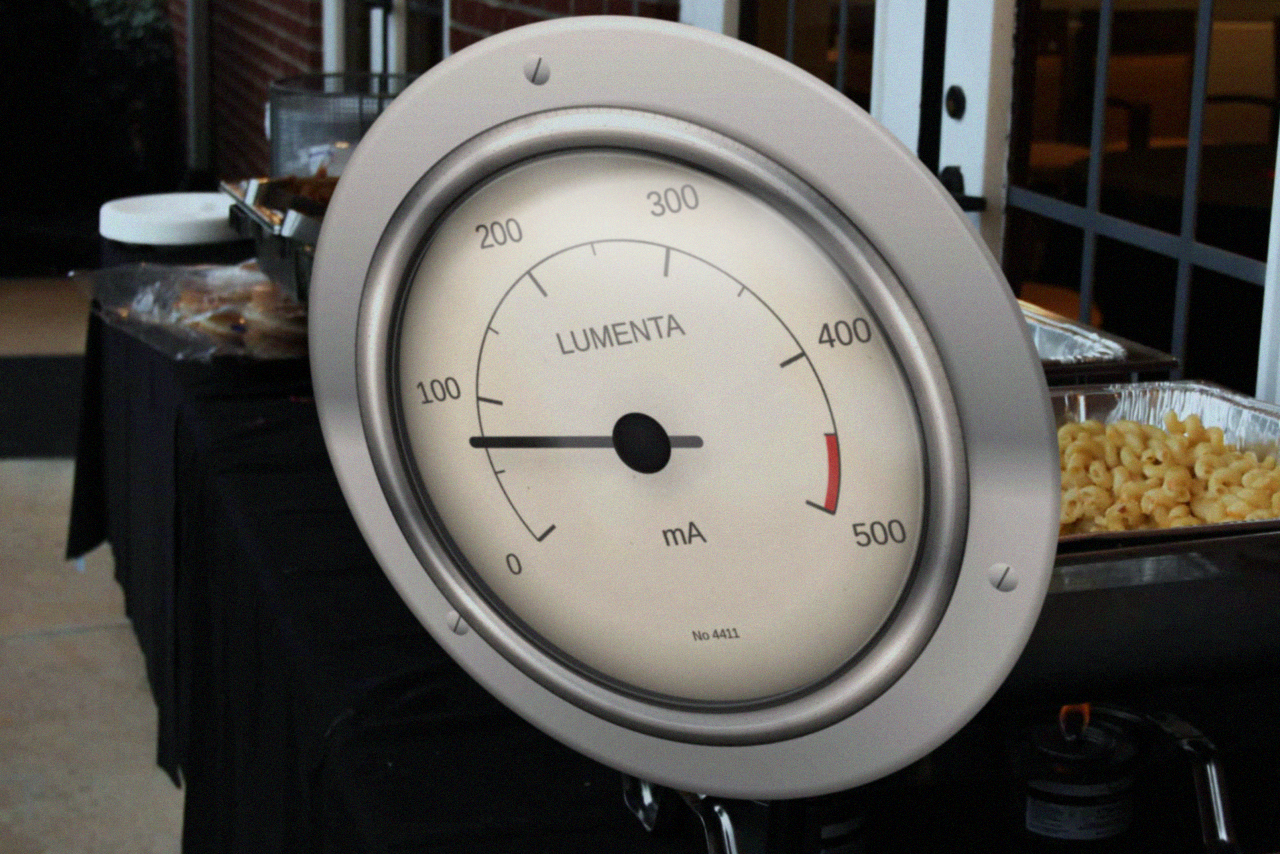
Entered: 75,mA
